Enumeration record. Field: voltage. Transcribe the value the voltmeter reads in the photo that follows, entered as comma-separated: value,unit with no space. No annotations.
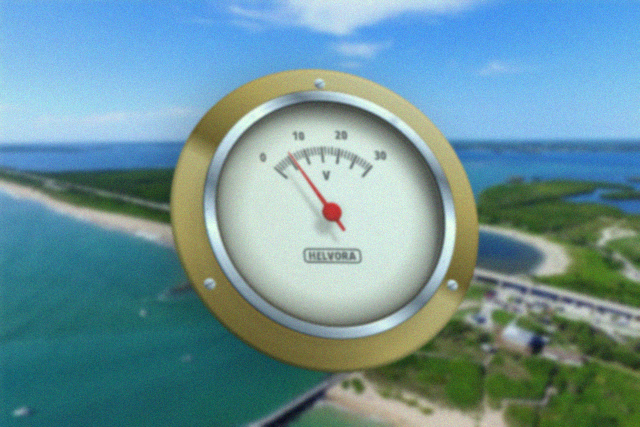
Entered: 5,V
